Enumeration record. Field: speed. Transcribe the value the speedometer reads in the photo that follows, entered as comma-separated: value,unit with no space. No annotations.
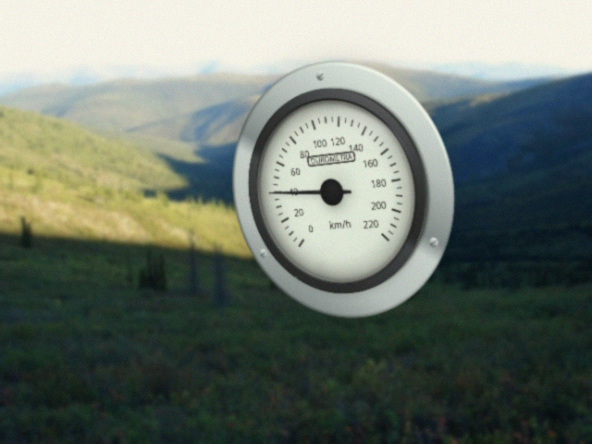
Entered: 40,km/h
